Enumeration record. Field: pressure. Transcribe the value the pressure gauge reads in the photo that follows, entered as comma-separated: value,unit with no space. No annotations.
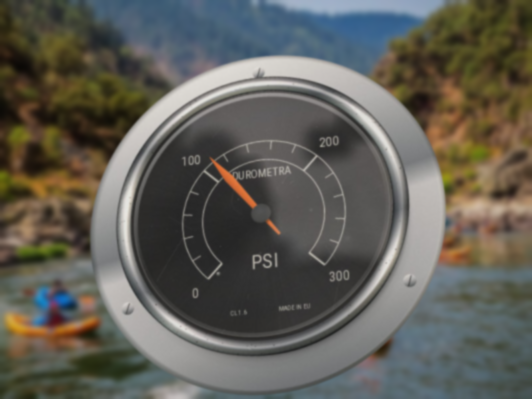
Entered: 110,psi
